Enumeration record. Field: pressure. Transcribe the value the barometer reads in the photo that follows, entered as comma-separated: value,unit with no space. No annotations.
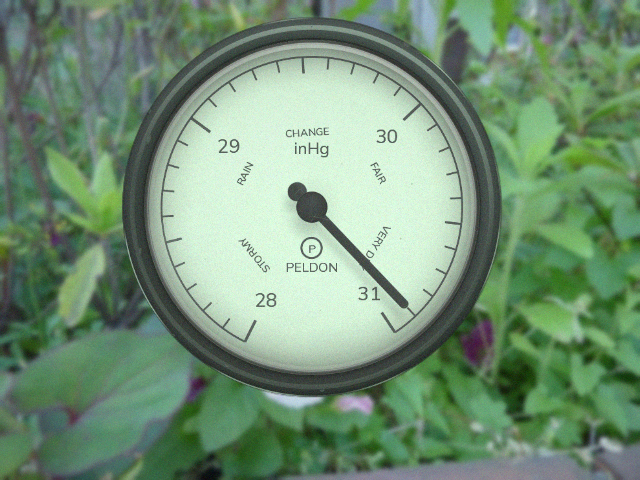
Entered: 30.9,inHg
